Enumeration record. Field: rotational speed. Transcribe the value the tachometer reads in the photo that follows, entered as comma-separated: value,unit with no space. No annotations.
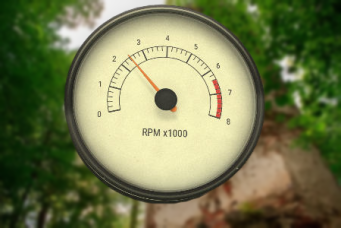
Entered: 2400,rpm
